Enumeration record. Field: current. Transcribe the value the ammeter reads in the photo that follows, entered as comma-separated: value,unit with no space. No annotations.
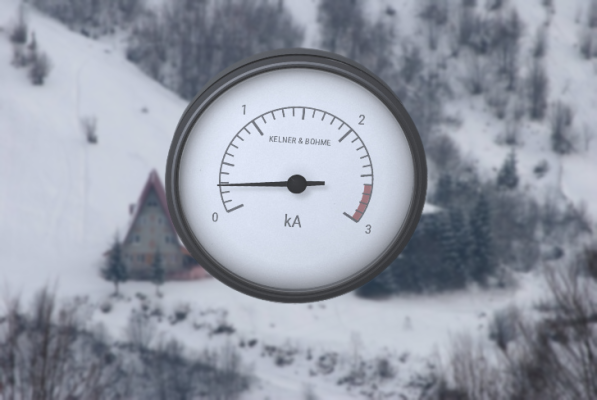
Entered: 0.3,kA
